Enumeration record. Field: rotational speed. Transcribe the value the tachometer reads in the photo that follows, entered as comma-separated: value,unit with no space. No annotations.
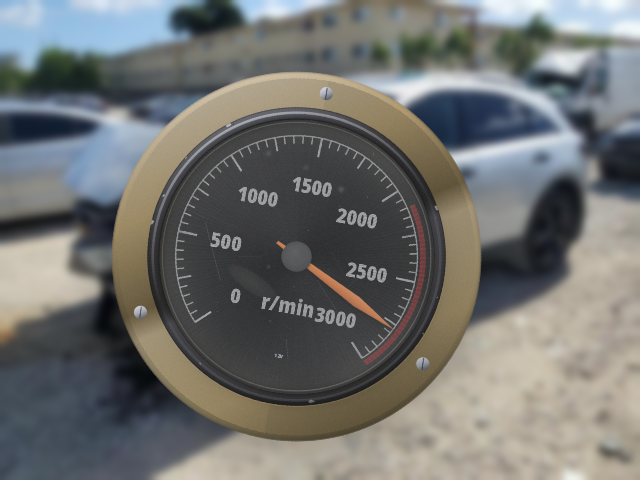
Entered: 2775,rpm
